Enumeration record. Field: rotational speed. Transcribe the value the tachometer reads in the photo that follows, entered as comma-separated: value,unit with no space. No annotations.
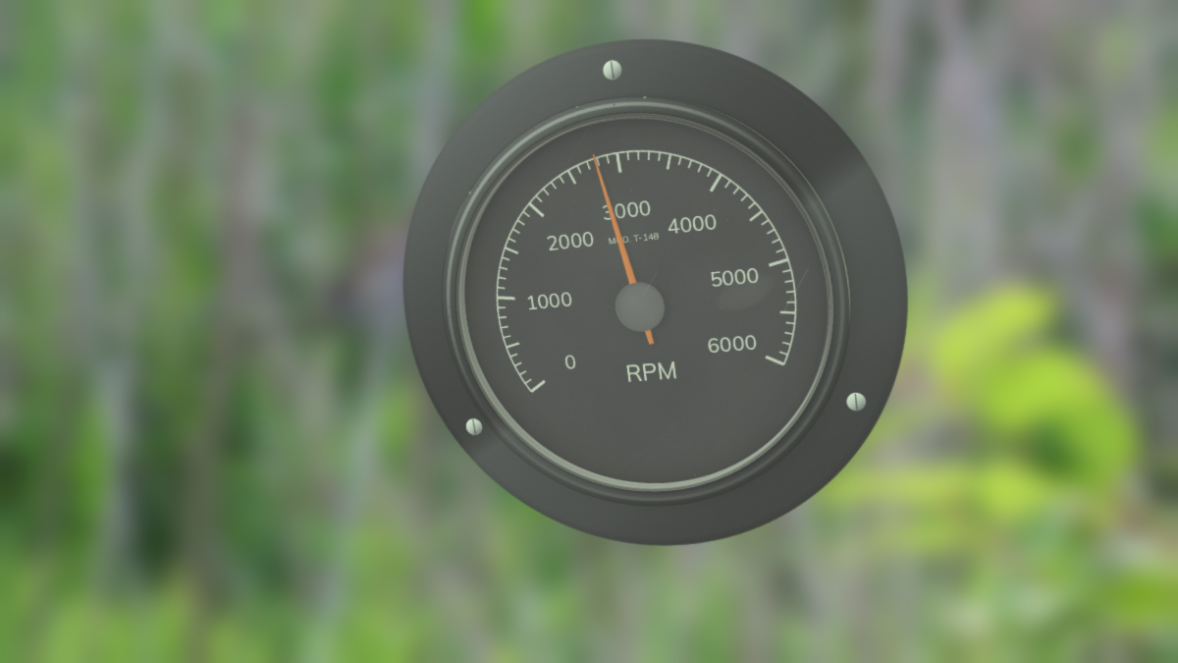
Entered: 2800,rpm
